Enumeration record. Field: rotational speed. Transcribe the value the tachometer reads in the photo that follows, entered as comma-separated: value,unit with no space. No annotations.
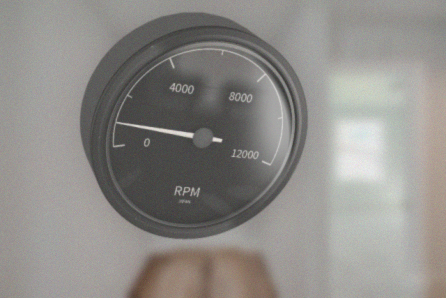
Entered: 1000,rpm
